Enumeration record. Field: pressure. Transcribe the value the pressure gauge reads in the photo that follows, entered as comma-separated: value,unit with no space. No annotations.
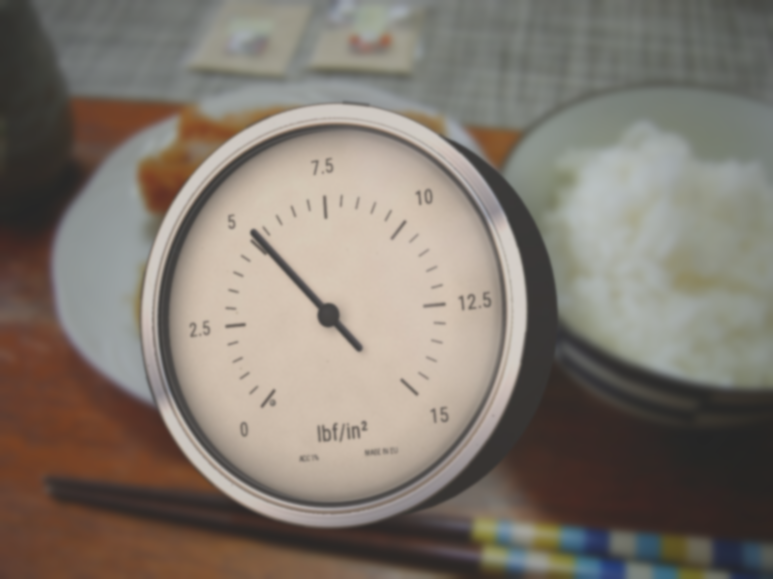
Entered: 5.25,psi
